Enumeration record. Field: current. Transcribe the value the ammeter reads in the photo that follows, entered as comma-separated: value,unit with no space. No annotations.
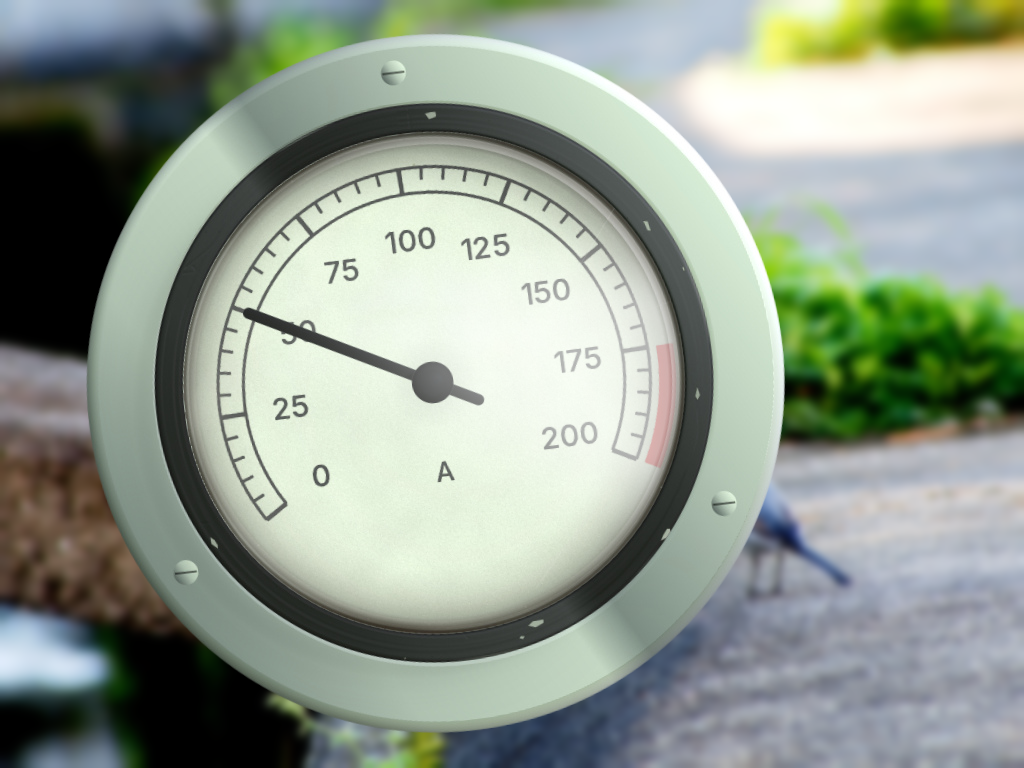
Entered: 50,A
